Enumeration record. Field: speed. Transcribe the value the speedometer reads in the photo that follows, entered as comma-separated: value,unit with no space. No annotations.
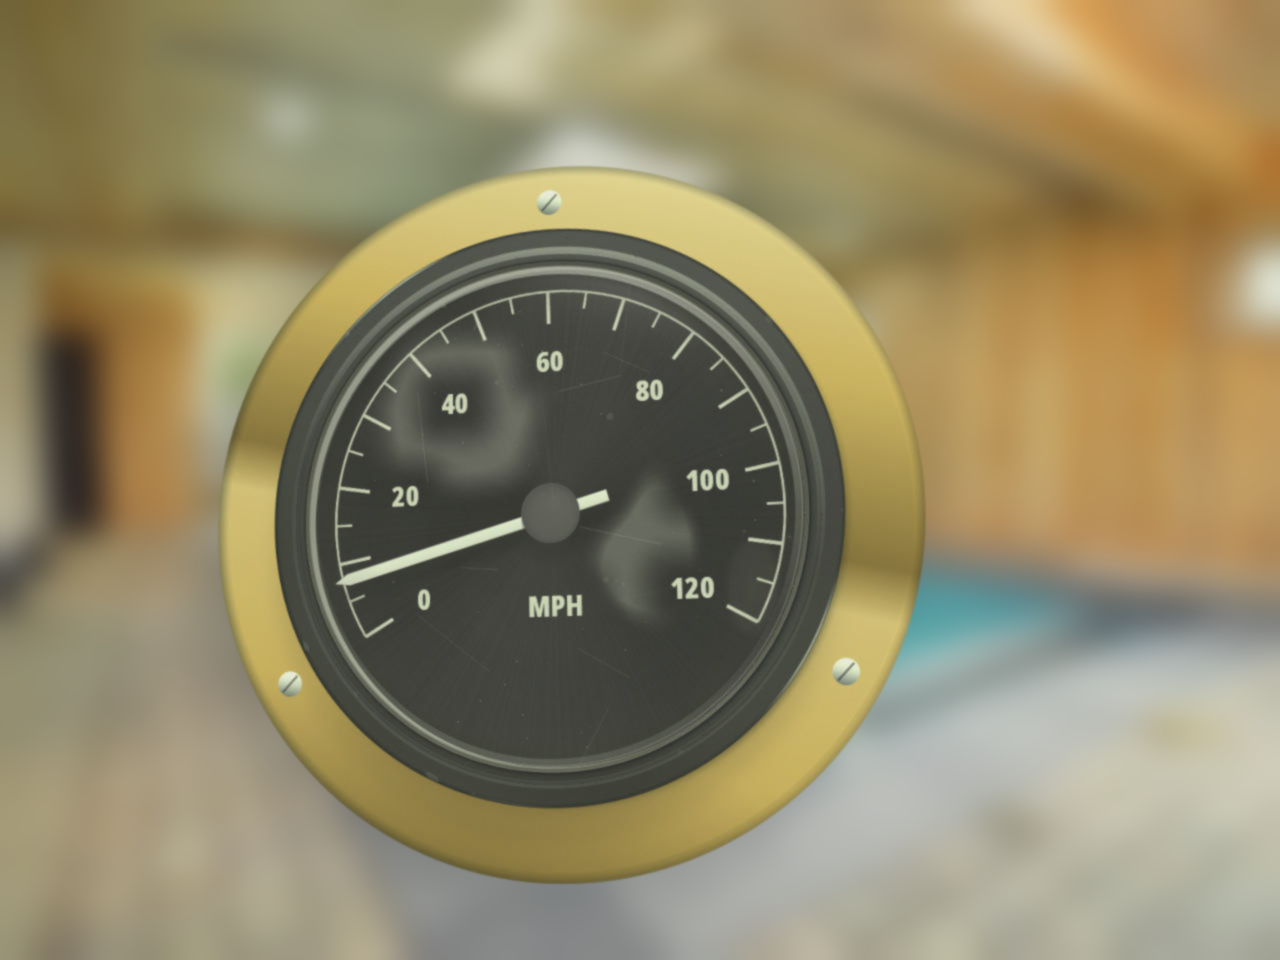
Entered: 7.5,mph
